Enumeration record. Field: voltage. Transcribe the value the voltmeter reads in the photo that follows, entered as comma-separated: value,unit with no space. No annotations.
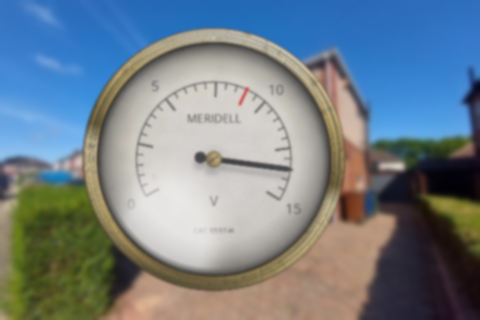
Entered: 13.5,V
